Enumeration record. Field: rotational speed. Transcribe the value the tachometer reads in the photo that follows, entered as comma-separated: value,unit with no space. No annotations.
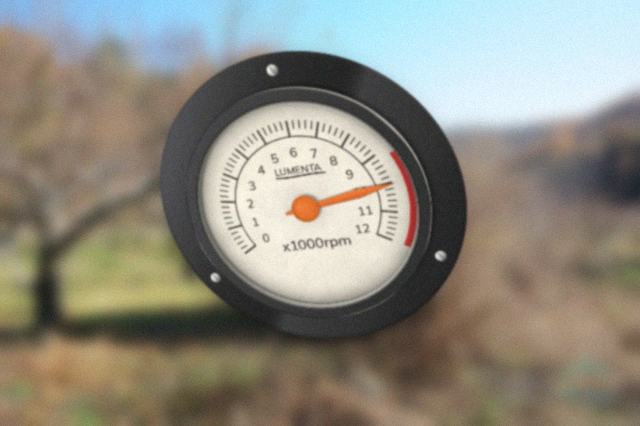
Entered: 10000,rpm
